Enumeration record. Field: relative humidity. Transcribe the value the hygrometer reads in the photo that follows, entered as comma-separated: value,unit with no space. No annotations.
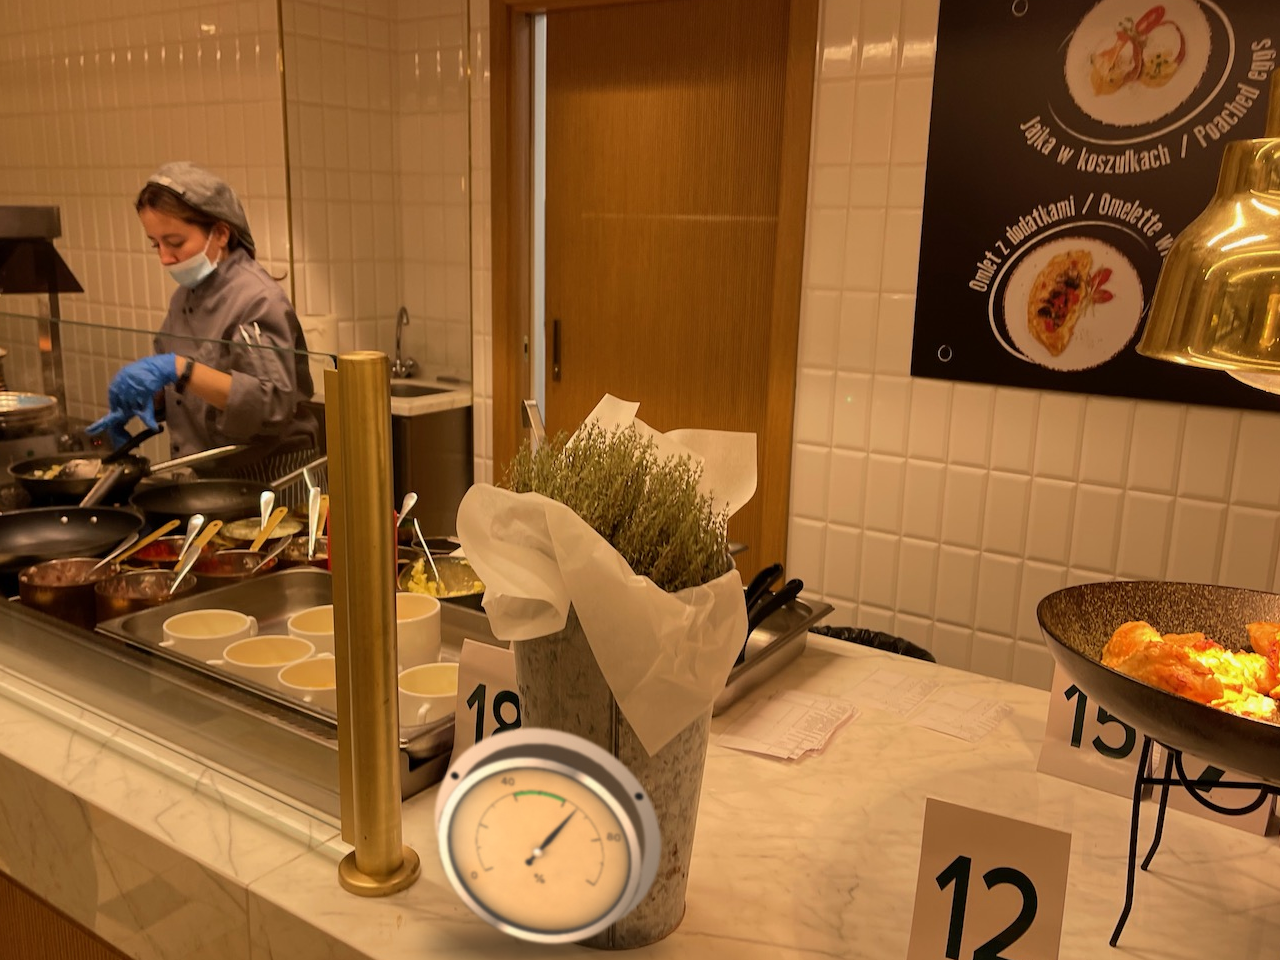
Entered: 65,%
